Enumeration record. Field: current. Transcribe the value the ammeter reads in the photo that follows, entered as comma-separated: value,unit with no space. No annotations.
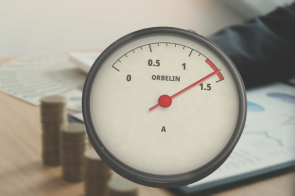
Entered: 1.4,A
